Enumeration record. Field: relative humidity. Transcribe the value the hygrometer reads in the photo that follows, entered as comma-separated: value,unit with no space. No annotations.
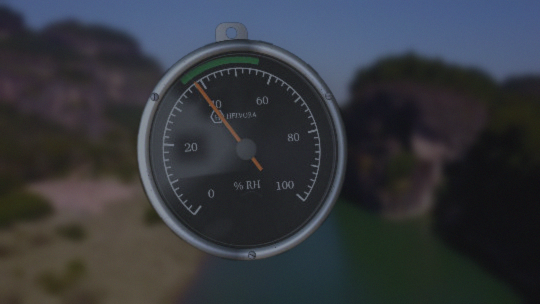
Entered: 38,%
